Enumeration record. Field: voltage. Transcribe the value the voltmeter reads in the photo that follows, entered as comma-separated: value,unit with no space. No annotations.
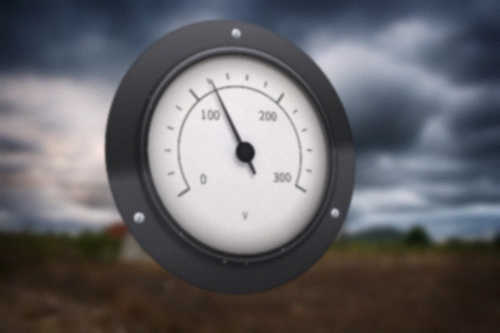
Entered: 120,V
